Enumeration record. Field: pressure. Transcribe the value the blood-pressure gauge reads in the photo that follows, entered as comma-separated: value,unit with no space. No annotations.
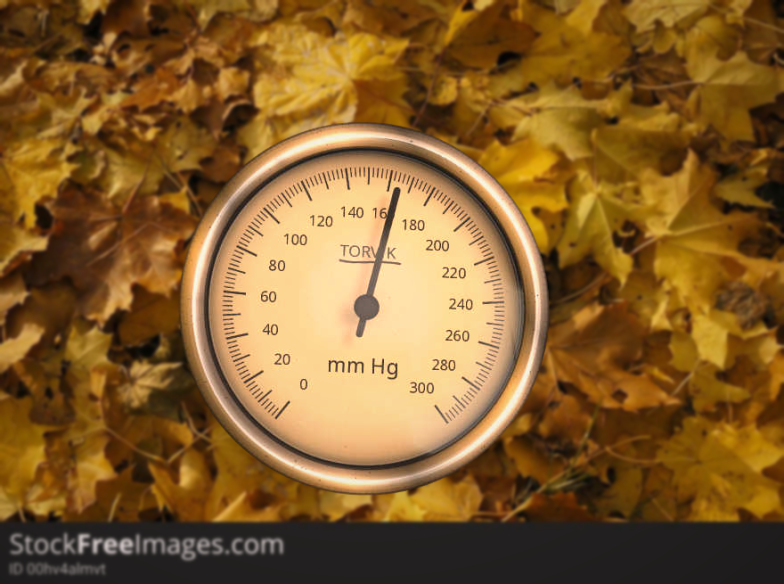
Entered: 164,mmHg
